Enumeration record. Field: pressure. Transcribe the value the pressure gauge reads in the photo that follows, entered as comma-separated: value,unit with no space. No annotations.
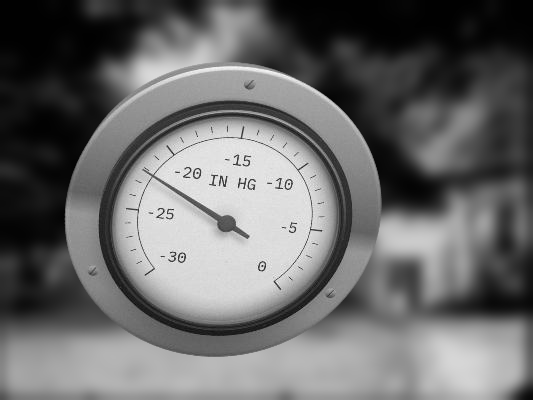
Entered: -22,inHg
